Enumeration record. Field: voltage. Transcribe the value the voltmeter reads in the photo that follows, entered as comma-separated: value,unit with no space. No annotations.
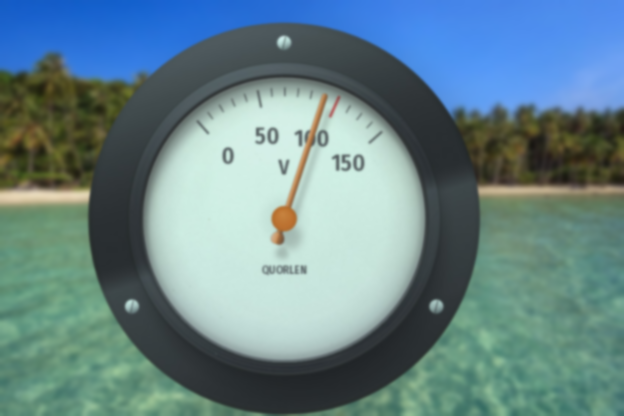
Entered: 100,V
